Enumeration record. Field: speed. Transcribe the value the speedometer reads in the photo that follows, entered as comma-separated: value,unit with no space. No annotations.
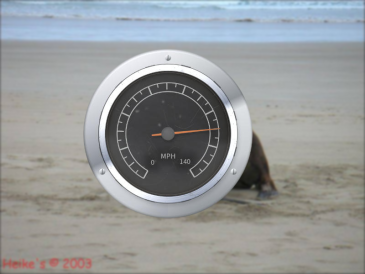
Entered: 110,mph
